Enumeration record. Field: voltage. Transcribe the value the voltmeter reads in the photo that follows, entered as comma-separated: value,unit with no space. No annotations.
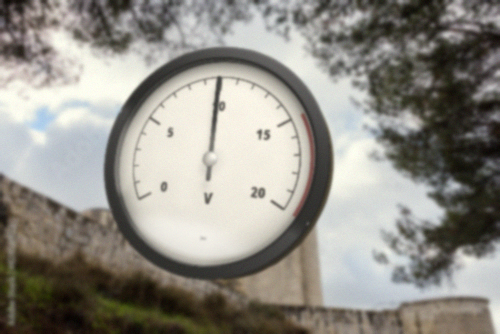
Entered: 10,V
